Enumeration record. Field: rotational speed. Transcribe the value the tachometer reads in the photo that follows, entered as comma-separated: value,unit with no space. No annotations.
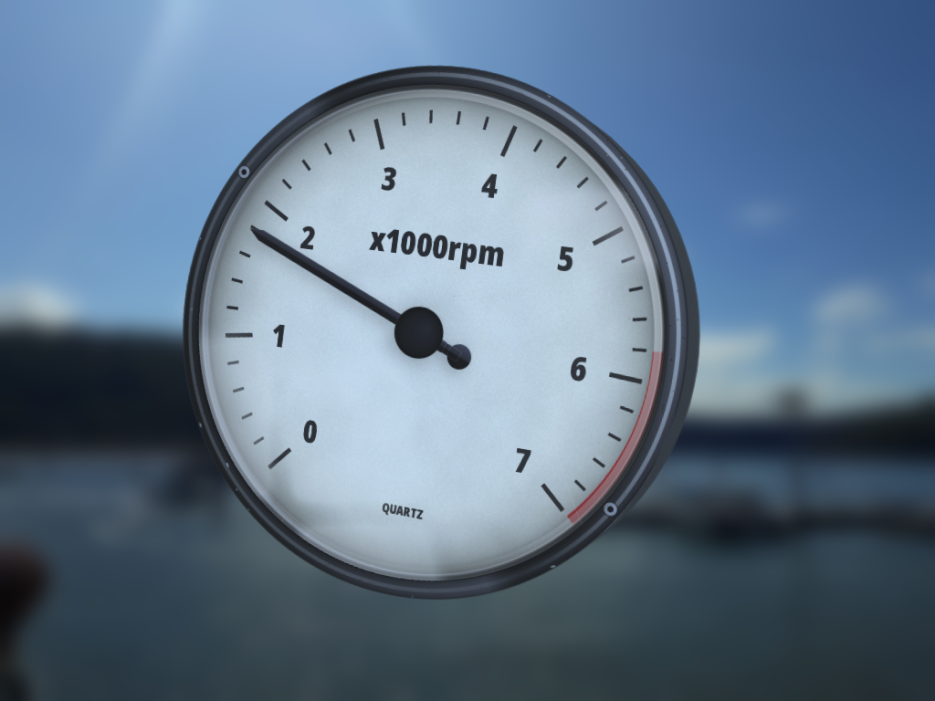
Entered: 1800,rpm
